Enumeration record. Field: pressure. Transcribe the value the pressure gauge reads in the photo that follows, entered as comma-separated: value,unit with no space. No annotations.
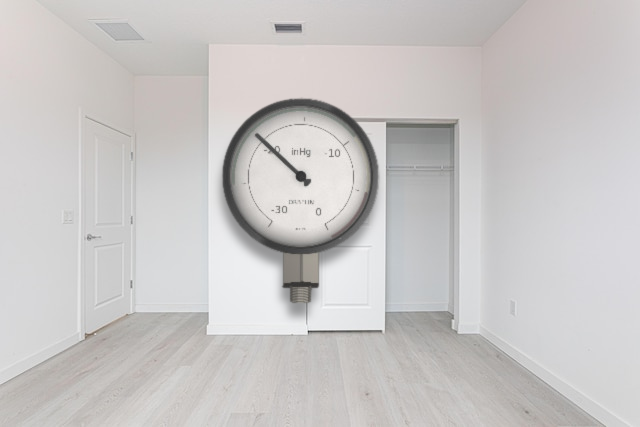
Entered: -20,inHg
